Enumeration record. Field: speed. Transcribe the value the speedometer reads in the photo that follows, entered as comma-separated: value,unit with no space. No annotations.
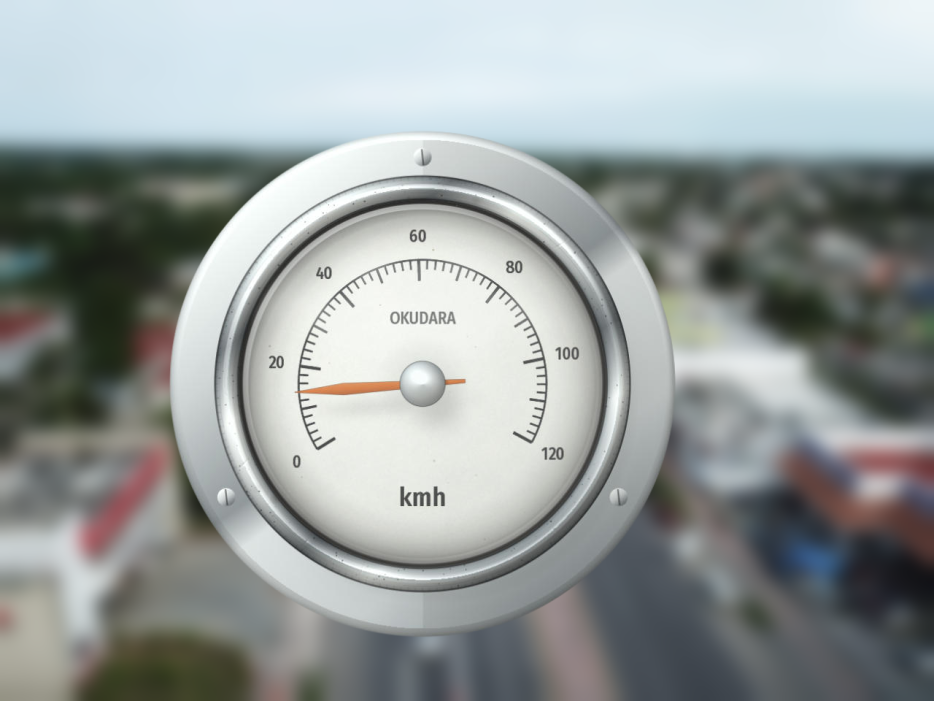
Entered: 14,km/h
